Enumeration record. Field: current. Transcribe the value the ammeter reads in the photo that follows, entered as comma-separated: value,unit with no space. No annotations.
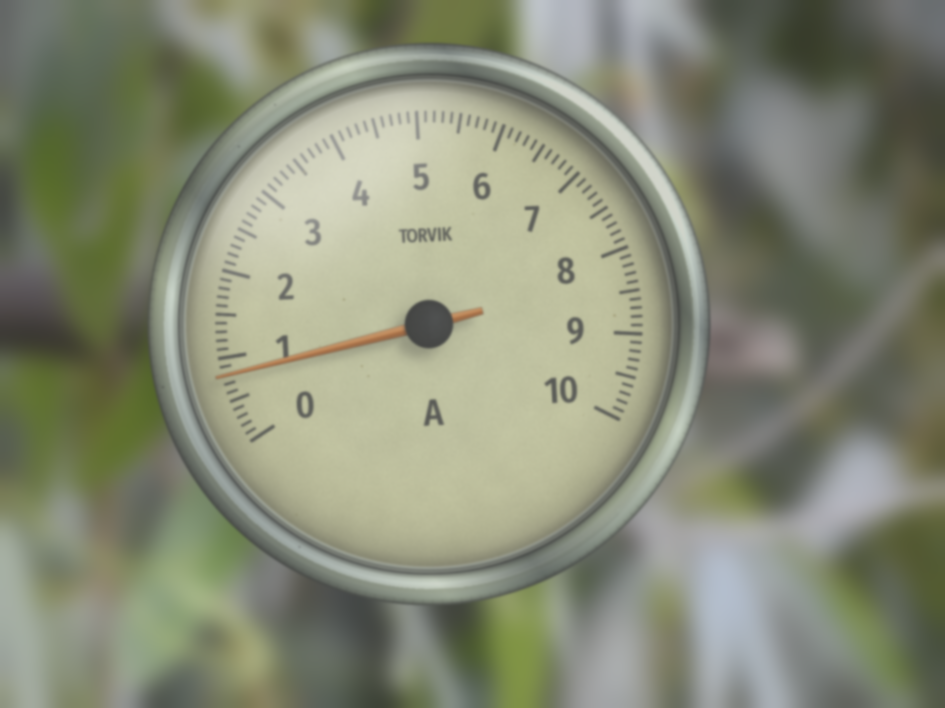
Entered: 0.8,A
